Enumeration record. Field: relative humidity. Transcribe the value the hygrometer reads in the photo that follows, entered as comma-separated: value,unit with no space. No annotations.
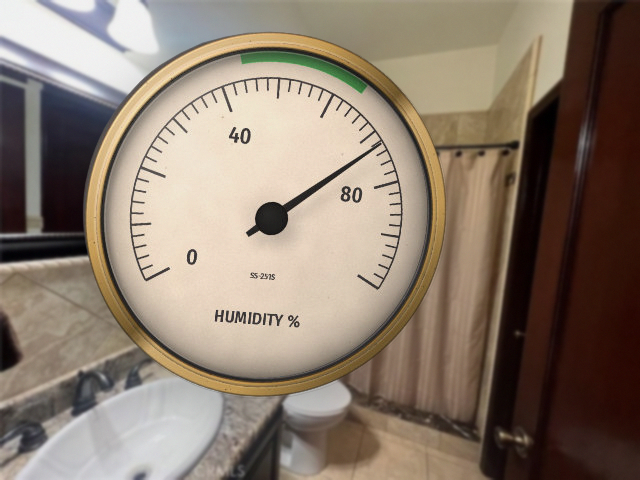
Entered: 72,%
